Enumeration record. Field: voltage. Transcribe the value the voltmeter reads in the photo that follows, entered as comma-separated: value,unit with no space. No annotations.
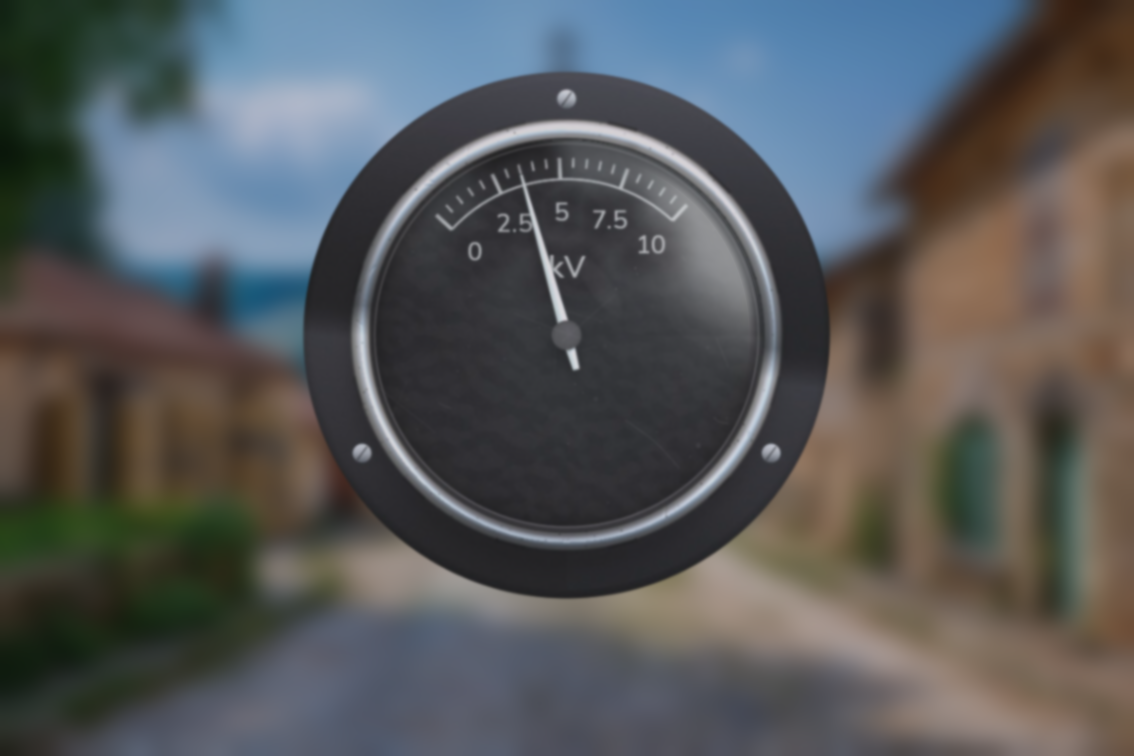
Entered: 3.5,kV
